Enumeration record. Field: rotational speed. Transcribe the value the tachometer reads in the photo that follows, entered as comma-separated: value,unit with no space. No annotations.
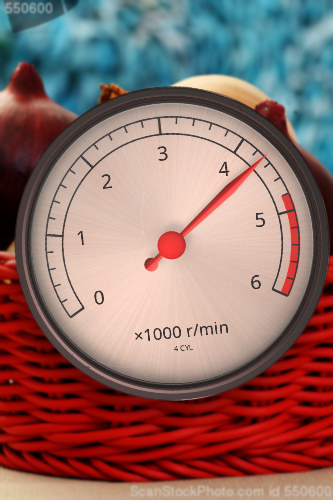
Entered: 4300,rpm
